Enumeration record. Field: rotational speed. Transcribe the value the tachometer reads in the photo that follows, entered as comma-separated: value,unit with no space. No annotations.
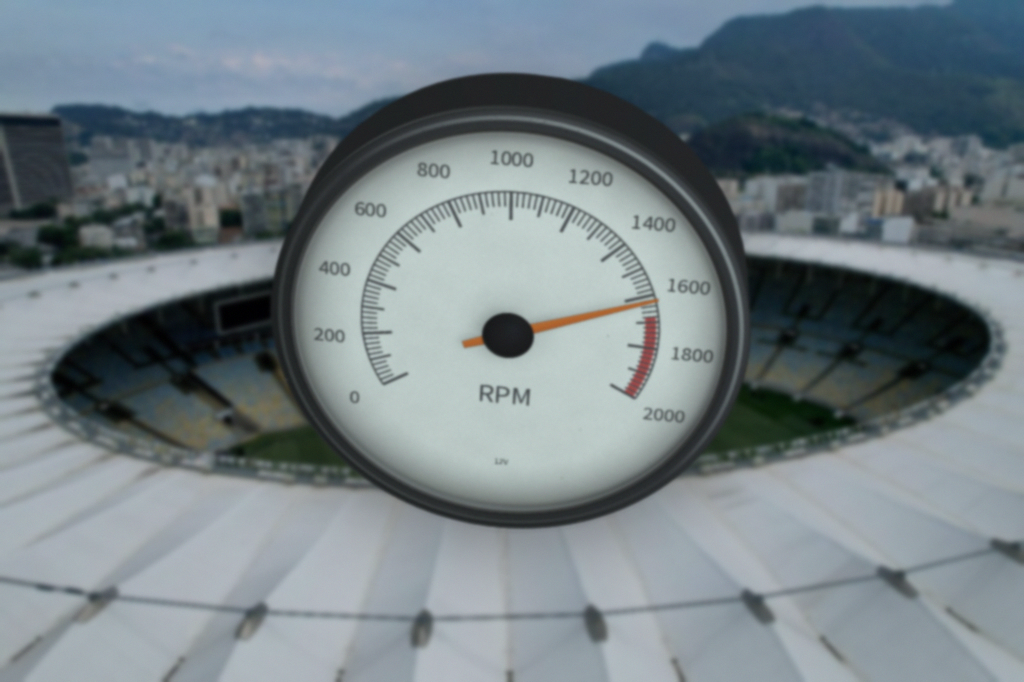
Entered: 1600,rpm
